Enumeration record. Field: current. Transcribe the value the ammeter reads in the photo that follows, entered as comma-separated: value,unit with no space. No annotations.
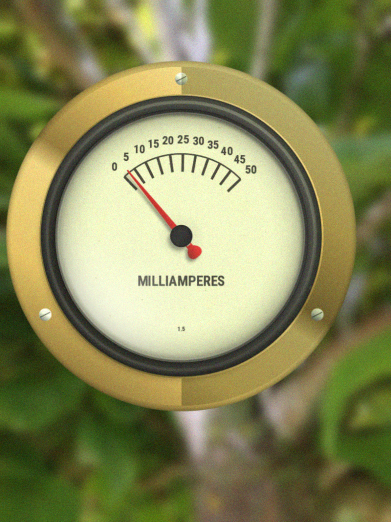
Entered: 2.5,mA
